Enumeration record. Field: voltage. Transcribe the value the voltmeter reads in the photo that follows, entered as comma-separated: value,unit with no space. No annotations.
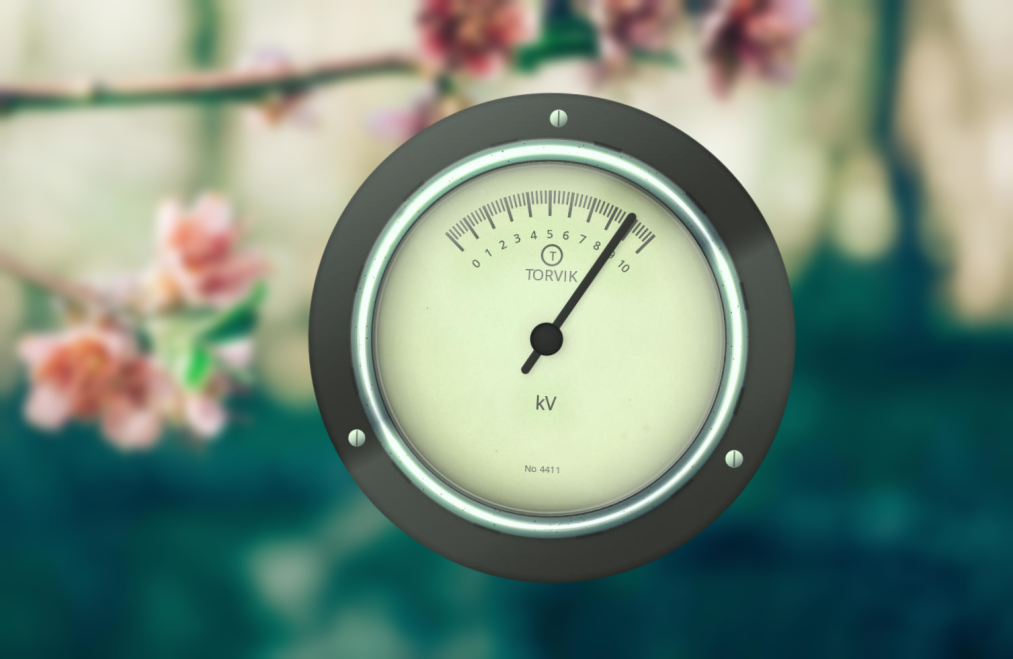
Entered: 8.8,kV
